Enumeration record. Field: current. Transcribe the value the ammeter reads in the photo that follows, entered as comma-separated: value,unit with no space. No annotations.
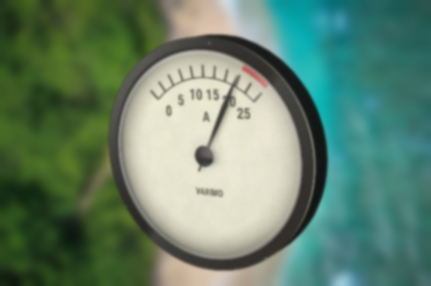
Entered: 20,A
